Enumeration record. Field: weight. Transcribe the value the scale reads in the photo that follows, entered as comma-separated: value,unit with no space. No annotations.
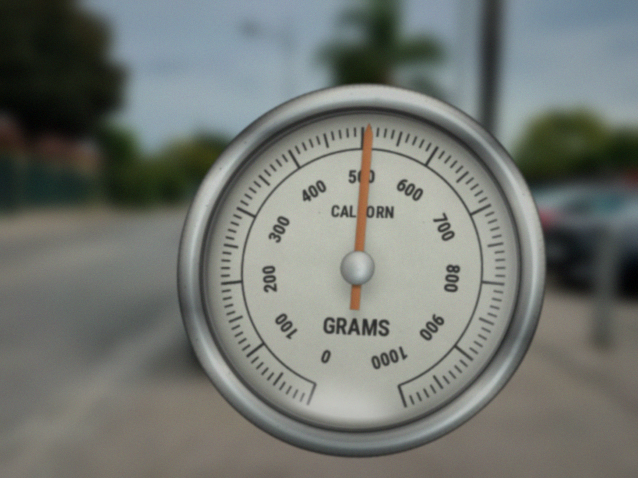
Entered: 510,g
